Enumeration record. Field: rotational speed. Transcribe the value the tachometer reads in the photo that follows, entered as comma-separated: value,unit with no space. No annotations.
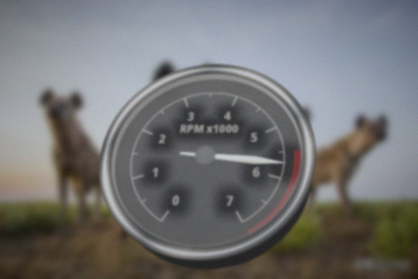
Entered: 5750,rpm
